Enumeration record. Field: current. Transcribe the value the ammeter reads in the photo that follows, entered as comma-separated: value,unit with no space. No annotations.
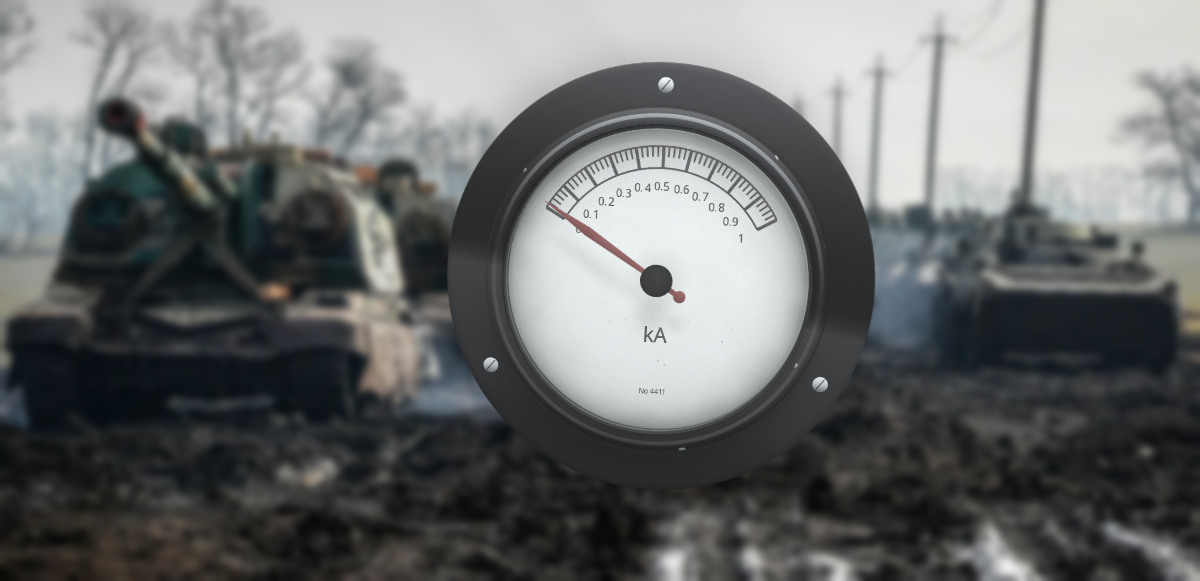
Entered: 0.02,kA
